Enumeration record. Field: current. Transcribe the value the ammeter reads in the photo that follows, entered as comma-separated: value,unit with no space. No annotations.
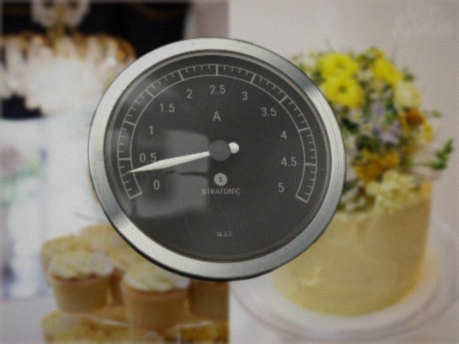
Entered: 0.3,A
